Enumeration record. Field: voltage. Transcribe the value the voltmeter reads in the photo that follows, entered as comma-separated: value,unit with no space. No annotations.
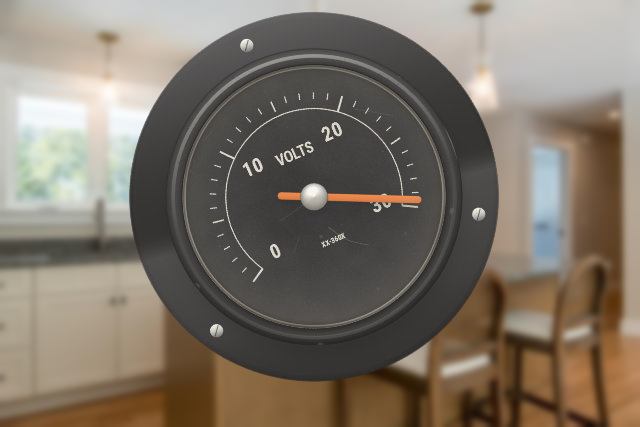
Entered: 29.5,V
